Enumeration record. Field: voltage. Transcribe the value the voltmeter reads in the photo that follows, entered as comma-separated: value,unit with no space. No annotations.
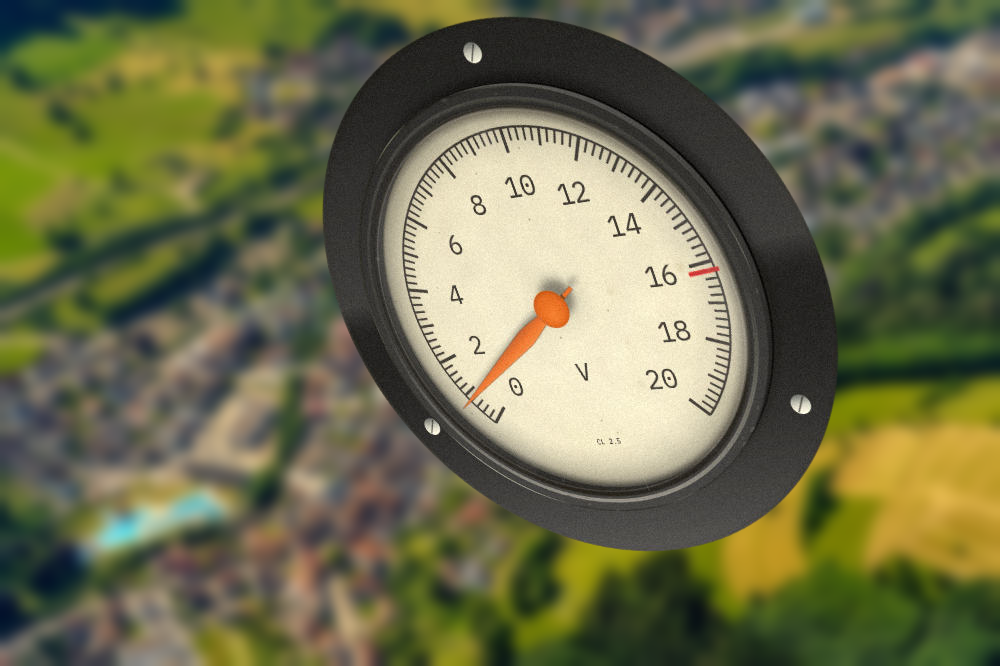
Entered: 0.8,V
